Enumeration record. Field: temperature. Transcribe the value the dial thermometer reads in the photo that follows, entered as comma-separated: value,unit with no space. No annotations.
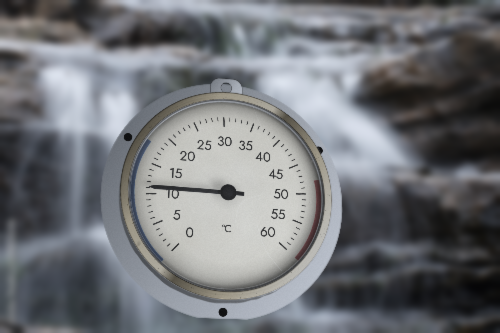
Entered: 11,°C
